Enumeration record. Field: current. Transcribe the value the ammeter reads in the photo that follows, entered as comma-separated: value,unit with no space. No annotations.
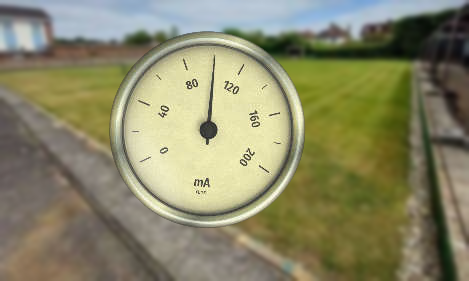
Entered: 100,mA
